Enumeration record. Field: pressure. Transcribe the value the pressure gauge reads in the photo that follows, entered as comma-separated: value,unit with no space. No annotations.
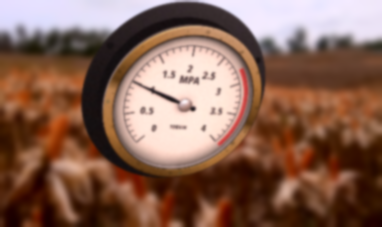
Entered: 1,MPa
